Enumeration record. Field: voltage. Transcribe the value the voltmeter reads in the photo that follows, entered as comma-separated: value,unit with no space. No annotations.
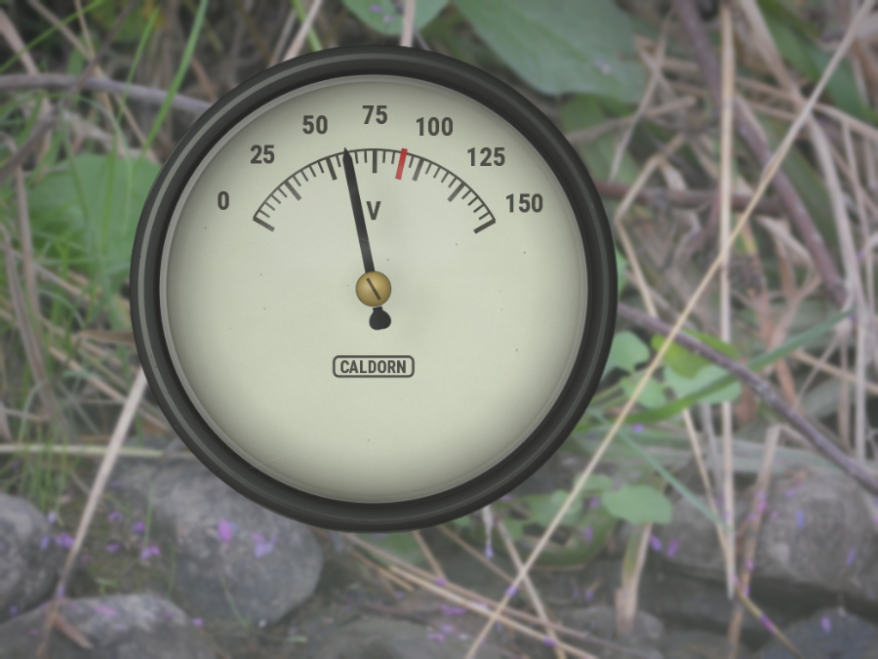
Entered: 60,V
